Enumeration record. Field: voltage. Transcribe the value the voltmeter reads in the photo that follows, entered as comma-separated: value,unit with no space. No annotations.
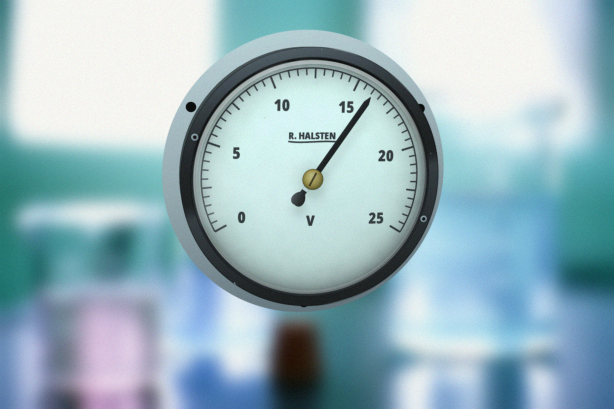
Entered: 16,V
